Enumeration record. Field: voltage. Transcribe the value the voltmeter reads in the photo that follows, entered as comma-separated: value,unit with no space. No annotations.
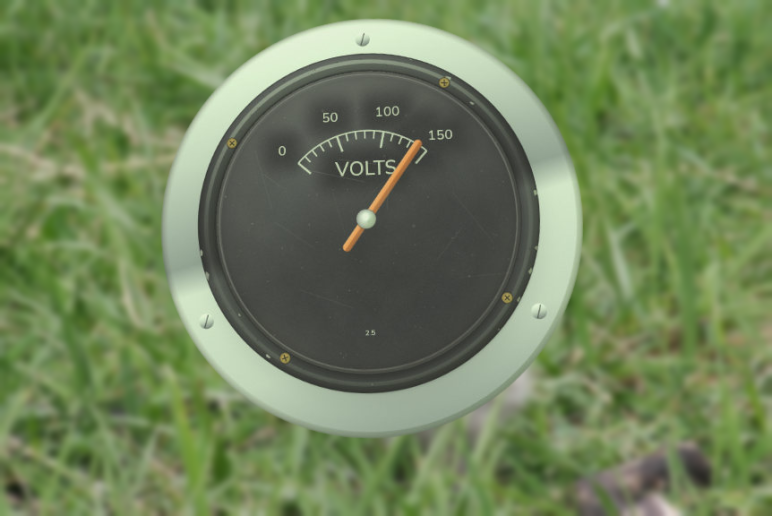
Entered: 140,V
